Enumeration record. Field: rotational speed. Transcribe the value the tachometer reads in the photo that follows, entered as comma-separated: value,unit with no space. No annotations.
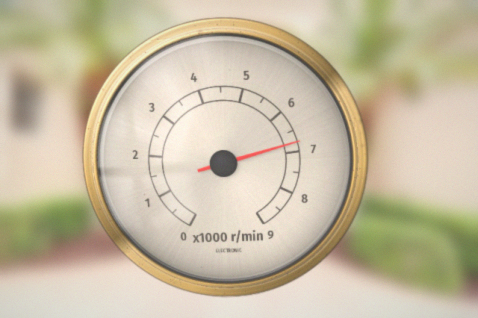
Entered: 6750,rpm
